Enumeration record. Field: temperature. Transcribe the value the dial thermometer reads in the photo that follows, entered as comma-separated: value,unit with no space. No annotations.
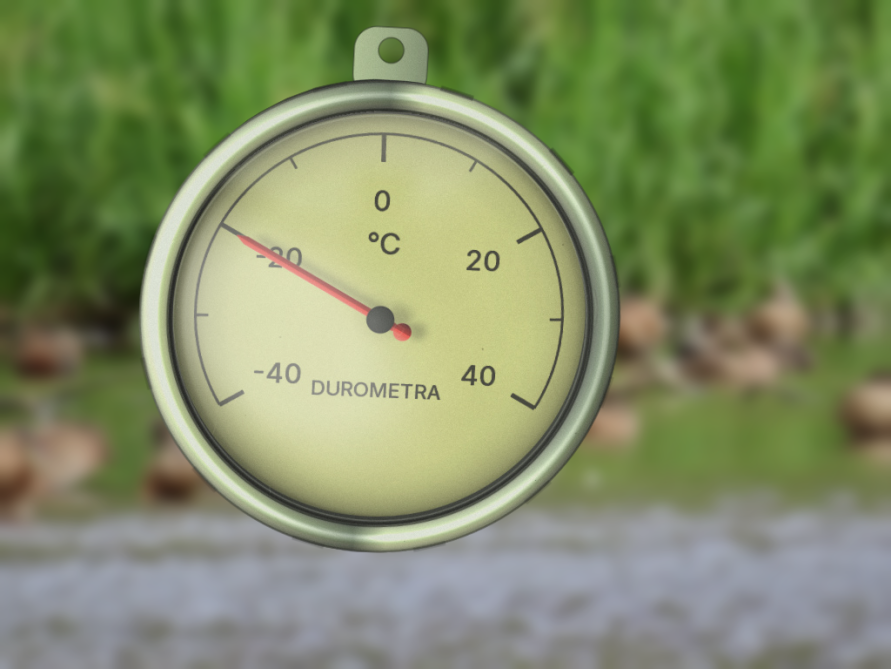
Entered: -20,°C
